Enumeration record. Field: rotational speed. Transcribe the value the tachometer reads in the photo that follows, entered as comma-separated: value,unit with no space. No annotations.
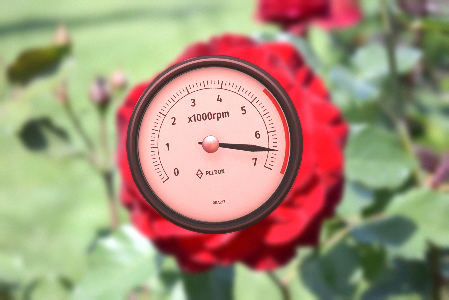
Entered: 6500,rpm
